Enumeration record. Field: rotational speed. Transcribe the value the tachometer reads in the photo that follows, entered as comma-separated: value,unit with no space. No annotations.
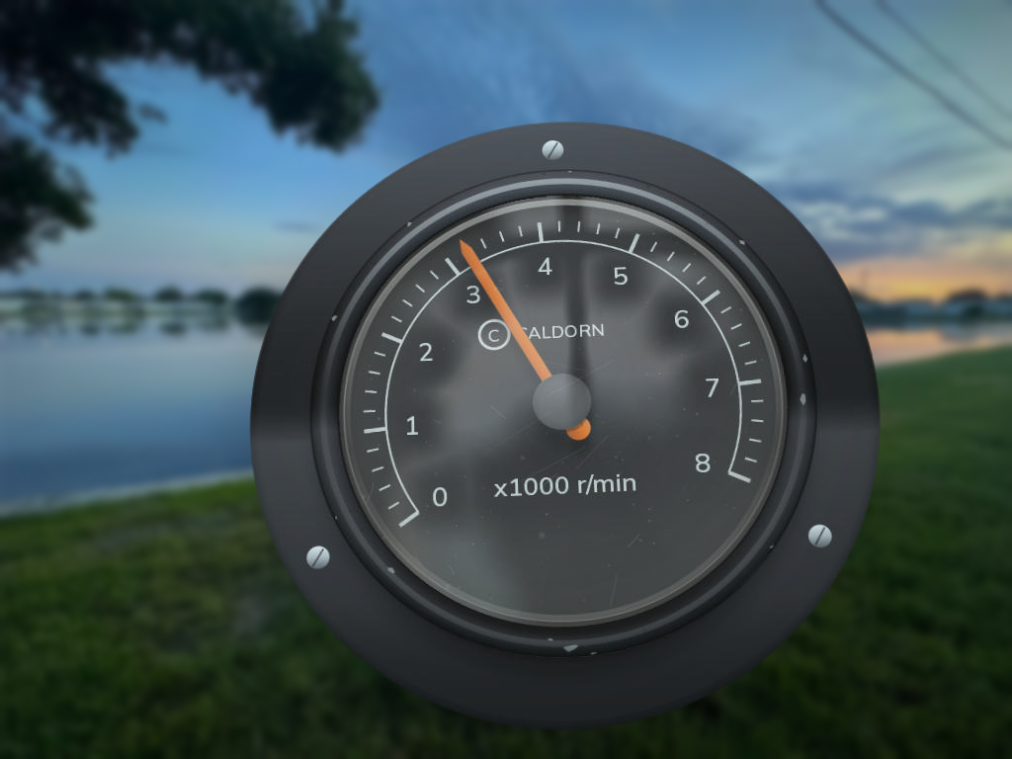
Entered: 3200,rpm
